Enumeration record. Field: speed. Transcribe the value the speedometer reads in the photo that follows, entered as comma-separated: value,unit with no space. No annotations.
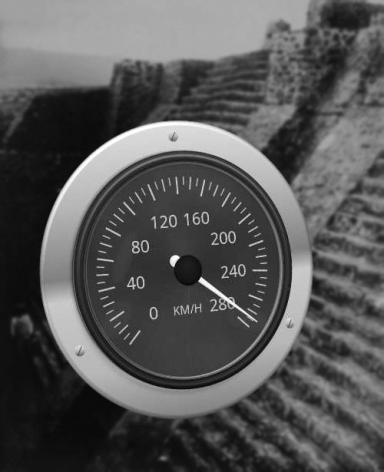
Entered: 275,km/h
